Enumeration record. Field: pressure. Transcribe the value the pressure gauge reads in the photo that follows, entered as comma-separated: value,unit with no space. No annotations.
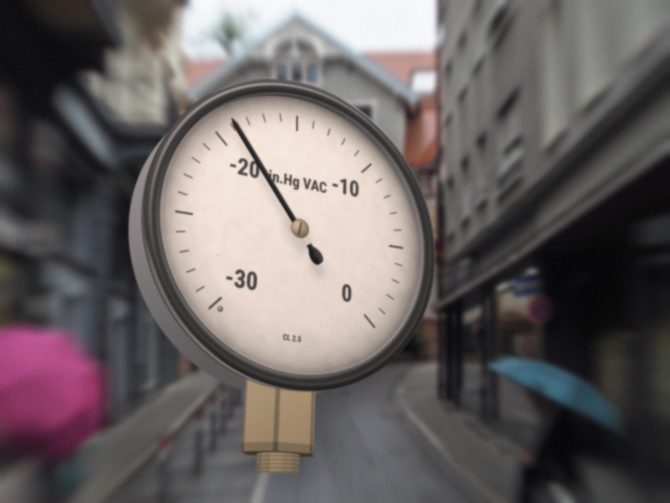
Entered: -19,inHg
